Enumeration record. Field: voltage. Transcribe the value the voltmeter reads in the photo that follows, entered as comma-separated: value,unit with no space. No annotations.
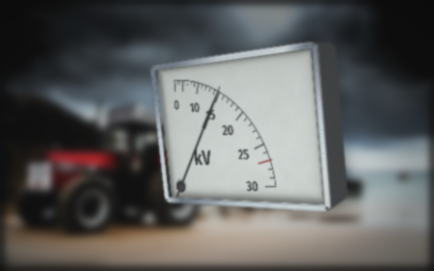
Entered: 15,kV
